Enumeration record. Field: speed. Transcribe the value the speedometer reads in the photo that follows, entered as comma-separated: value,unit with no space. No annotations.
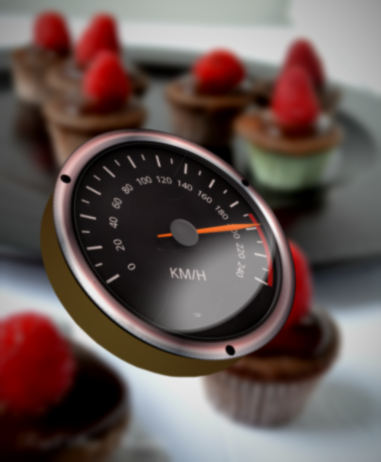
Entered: 200,km/h
